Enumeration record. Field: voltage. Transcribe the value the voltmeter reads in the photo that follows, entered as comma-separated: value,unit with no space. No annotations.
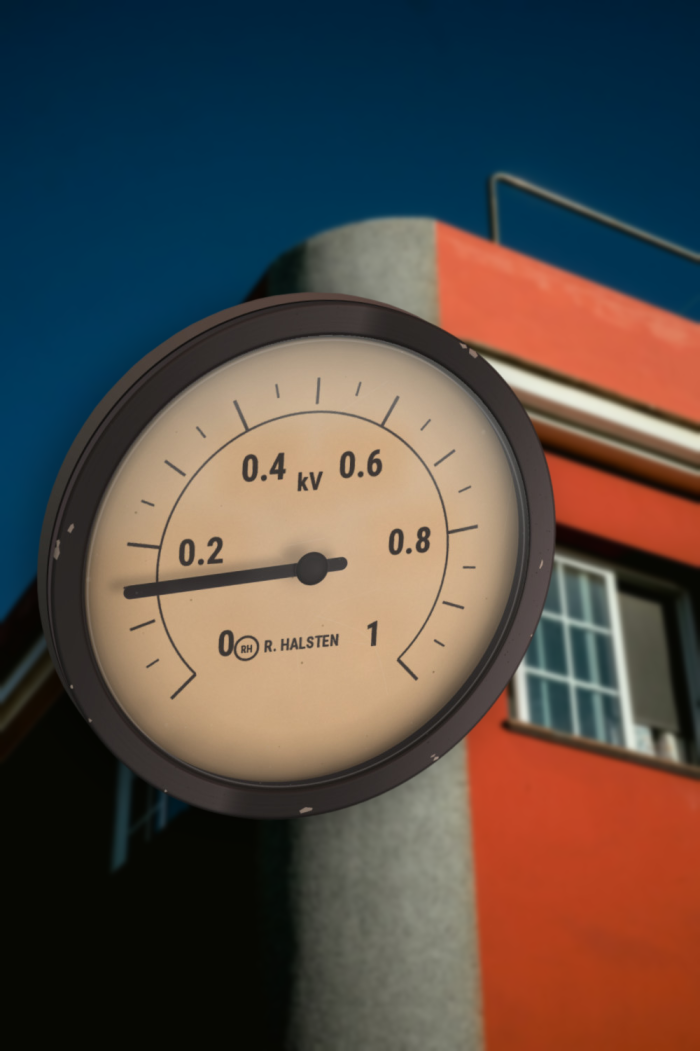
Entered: 0.15,kV
